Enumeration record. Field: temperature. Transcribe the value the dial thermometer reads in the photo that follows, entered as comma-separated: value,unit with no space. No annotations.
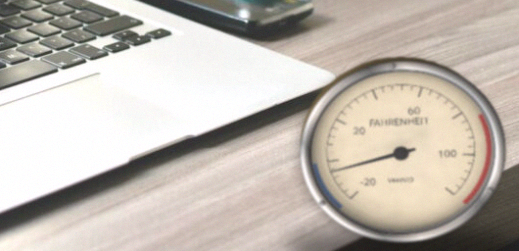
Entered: -4,°F
